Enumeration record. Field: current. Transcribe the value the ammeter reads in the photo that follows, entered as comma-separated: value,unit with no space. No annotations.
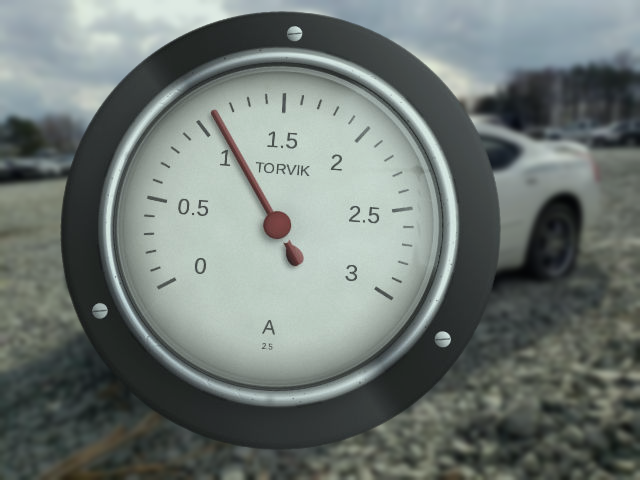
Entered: 1.1,A
